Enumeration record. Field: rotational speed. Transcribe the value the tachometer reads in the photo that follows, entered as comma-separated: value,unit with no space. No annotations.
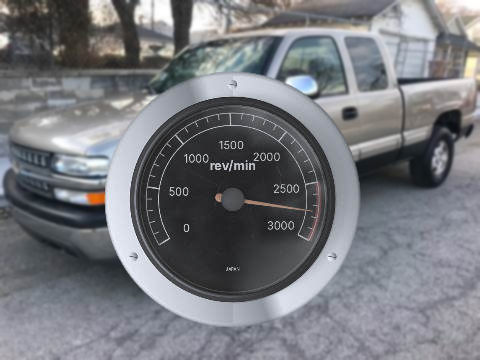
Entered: 2750,rpm
